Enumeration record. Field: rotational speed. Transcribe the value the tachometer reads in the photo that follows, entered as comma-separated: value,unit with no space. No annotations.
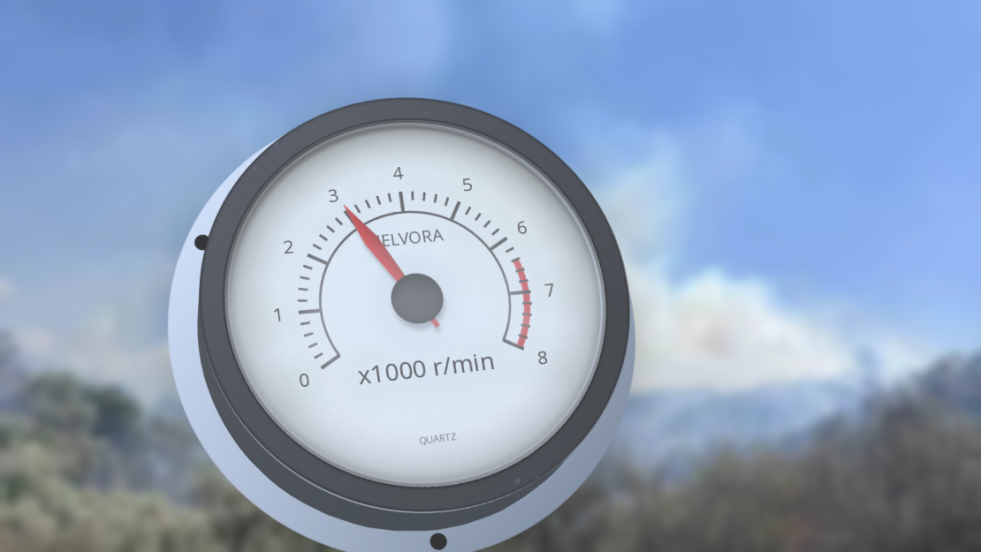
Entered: 3000,rpm
